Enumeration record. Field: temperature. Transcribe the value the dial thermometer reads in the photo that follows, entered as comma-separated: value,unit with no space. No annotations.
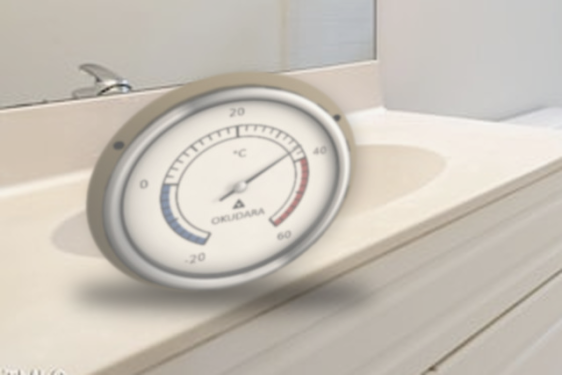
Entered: 36,°C
